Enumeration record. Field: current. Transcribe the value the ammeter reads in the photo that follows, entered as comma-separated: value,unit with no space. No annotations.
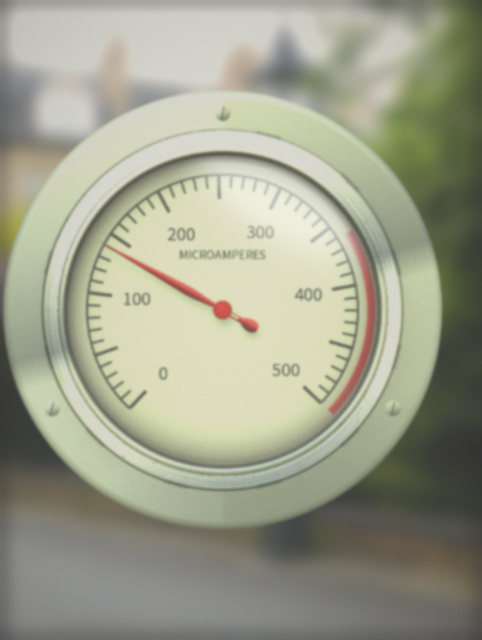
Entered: 140,µA
